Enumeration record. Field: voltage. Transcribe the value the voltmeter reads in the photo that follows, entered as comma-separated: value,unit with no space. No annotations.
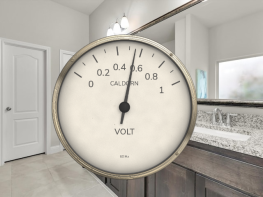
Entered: 0.55,V
